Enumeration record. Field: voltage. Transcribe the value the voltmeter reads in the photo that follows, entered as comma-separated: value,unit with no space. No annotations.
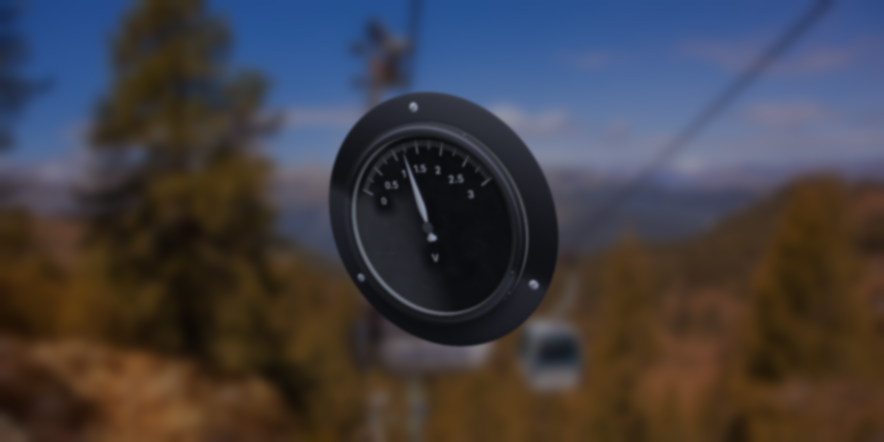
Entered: 1.25,V
